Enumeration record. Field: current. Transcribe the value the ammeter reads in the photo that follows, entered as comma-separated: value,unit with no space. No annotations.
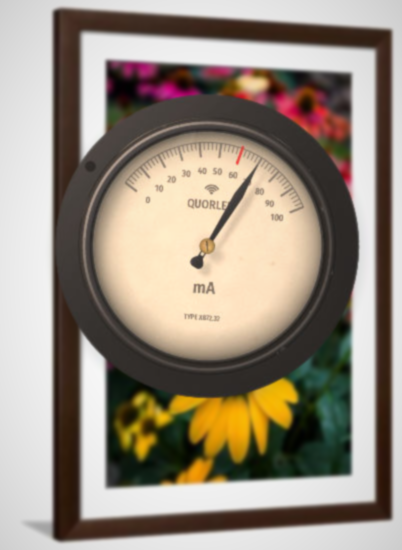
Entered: 70,mA
